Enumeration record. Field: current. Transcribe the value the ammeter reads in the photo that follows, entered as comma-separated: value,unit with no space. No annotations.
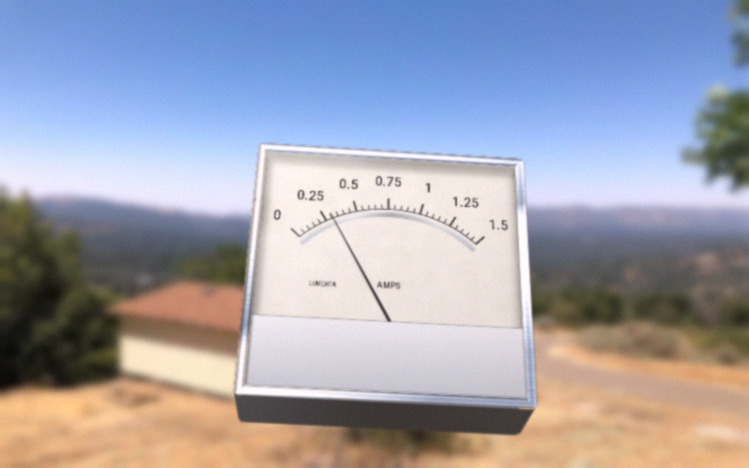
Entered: 0.3,A
